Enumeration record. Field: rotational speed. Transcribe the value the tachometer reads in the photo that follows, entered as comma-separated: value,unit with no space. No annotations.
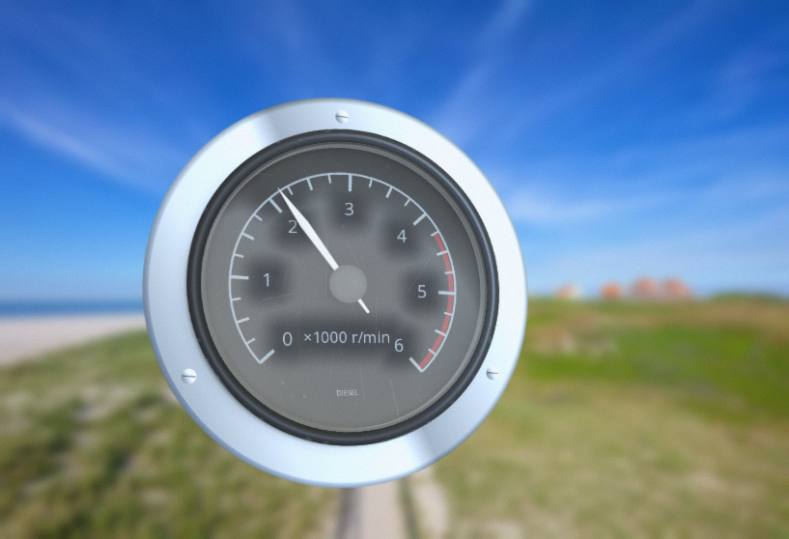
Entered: 2125,rpm
